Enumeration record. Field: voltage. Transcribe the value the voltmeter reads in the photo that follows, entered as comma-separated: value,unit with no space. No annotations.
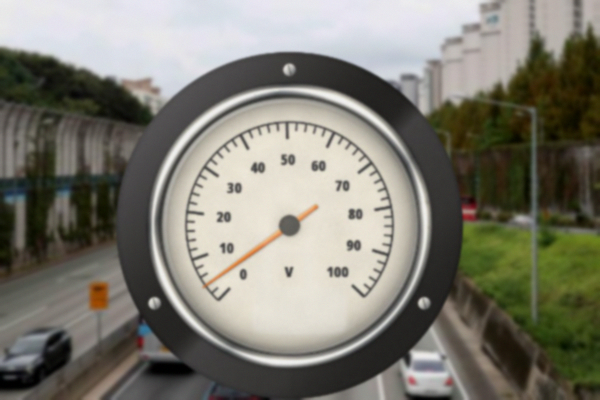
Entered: 4,V
